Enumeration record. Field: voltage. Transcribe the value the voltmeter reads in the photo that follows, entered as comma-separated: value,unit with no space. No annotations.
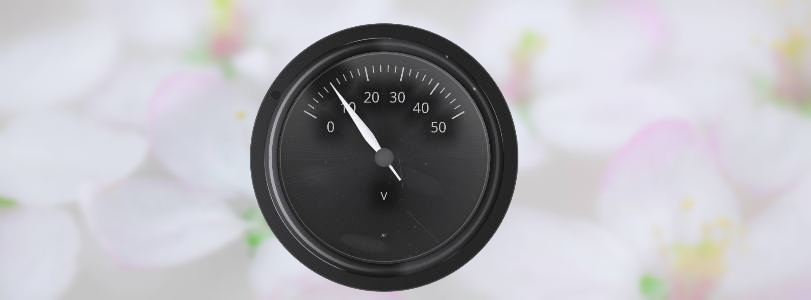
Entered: 10,V
